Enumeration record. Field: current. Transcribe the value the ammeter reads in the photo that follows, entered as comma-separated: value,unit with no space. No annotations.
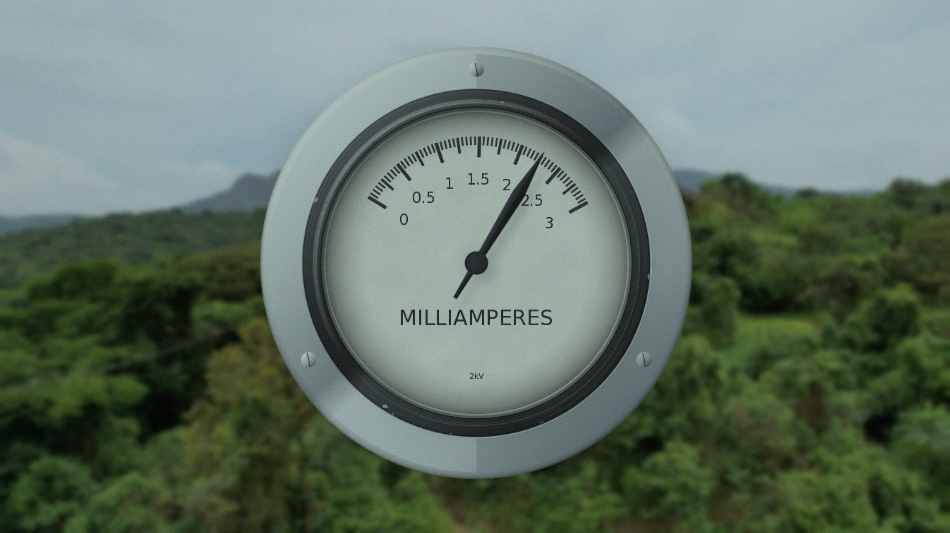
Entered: 2.25,mA
